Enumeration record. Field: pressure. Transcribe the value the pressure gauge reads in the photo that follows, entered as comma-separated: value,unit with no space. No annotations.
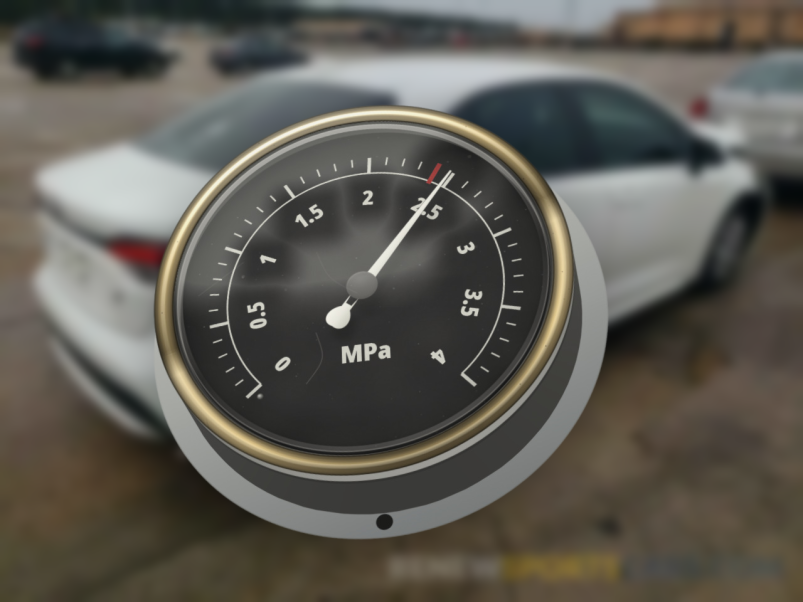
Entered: 2.5,MPa
